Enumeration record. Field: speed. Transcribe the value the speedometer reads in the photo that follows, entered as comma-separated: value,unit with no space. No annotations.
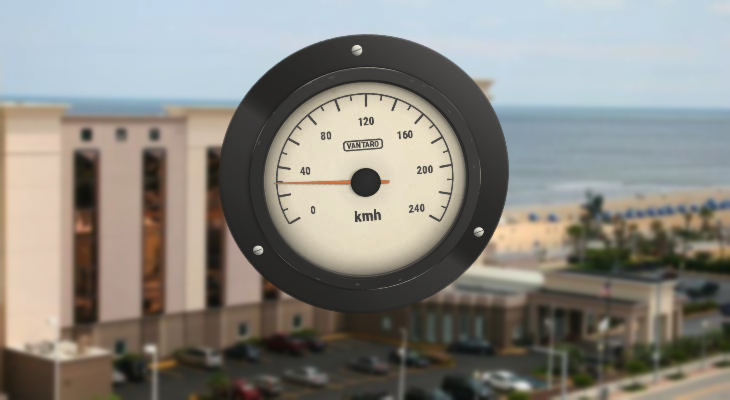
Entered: 30,km/h
